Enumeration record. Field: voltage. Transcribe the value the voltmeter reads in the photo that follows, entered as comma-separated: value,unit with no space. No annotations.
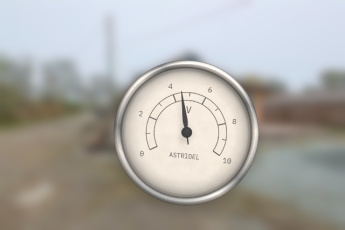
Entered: 4.5,V
